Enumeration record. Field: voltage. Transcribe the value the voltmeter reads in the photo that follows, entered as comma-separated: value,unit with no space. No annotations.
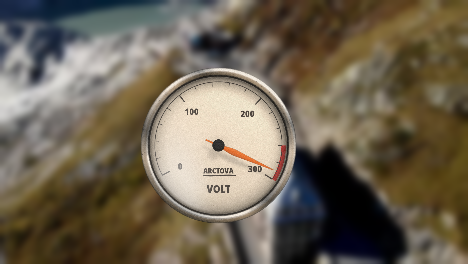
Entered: 290,V
